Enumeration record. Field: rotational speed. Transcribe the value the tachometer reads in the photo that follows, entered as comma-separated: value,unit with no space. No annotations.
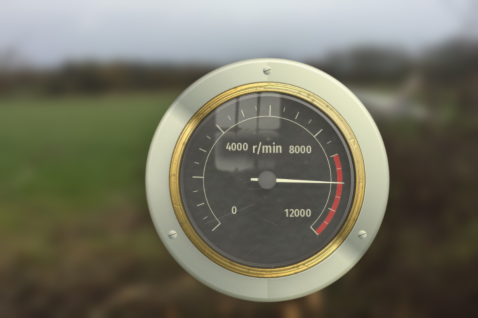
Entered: 10000,rpm
